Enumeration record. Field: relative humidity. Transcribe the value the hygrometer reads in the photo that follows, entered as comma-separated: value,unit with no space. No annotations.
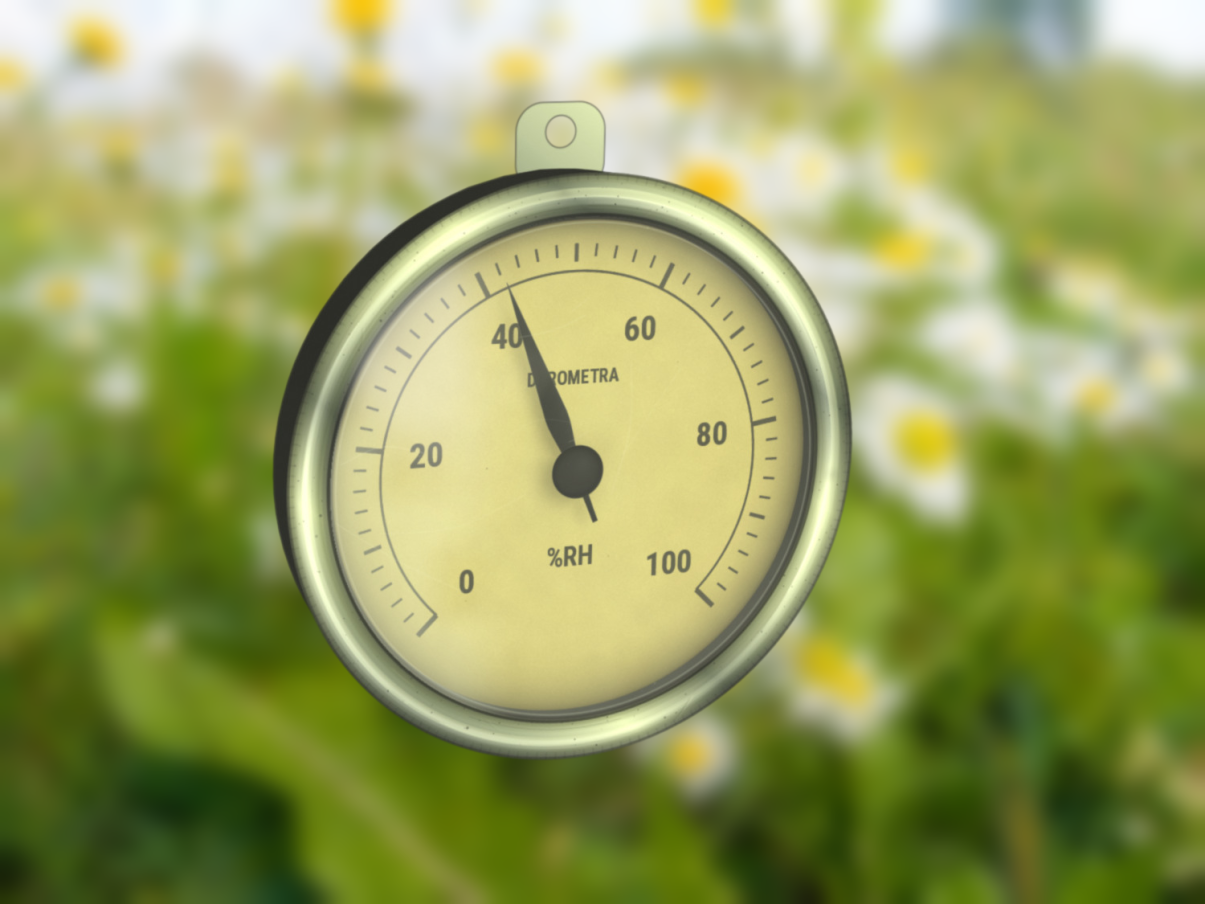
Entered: 42,%
